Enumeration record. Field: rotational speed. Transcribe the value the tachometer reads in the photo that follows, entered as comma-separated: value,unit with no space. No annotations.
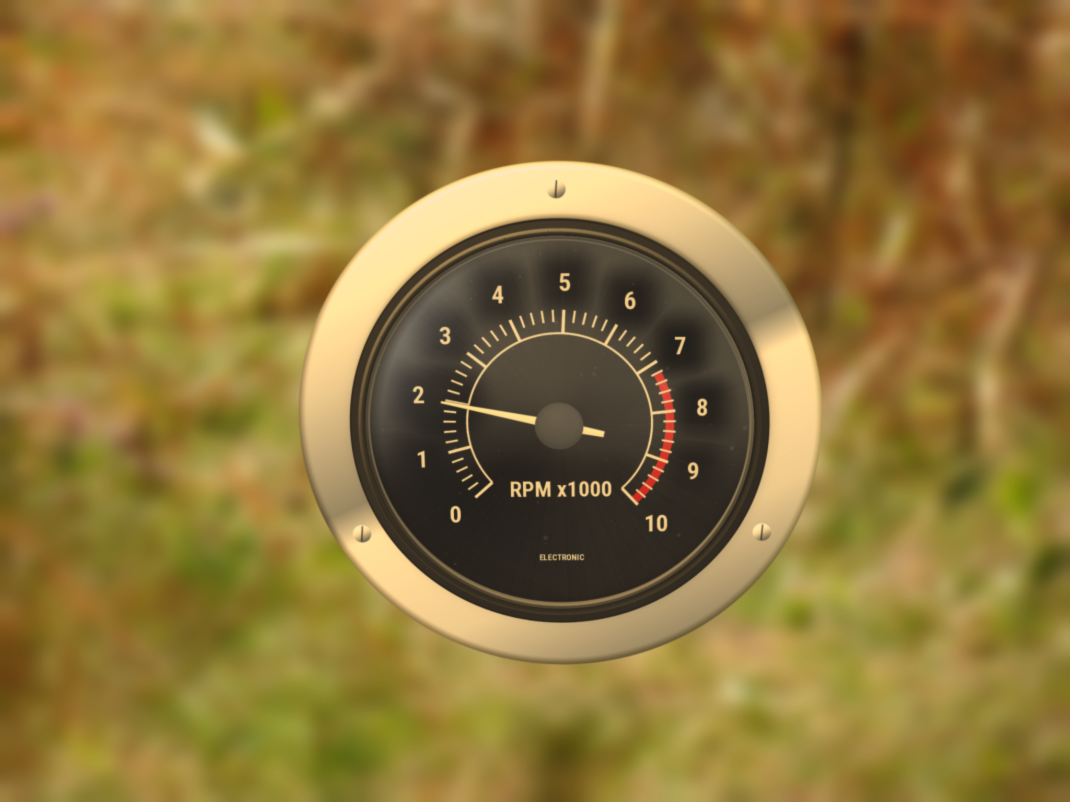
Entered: 2000,rpm
